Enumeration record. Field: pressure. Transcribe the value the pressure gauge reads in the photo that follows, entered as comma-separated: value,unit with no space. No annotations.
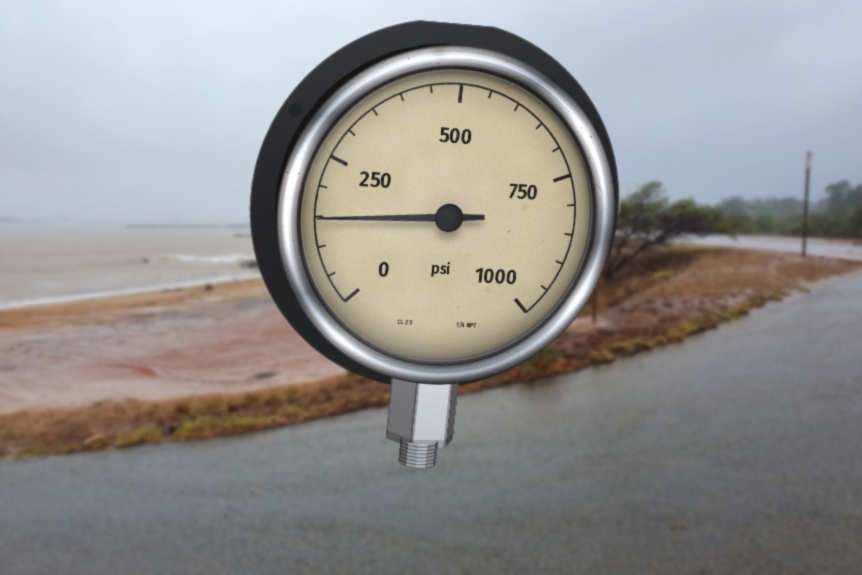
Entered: 150,psi
